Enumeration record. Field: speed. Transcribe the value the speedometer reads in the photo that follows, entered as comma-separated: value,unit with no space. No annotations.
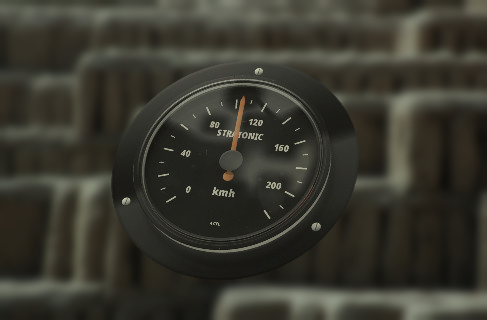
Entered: 105,km/h
